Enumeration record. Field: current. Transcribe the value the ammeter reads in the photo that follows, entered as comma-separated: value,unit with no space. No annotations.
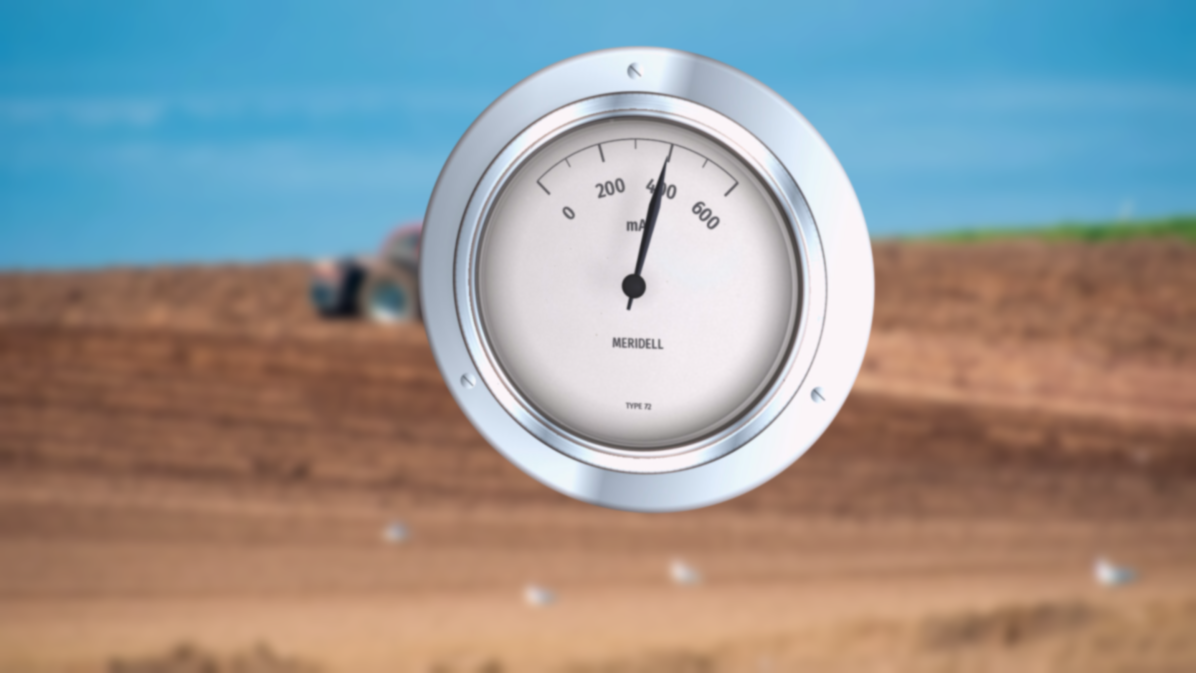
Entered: 400,mA
